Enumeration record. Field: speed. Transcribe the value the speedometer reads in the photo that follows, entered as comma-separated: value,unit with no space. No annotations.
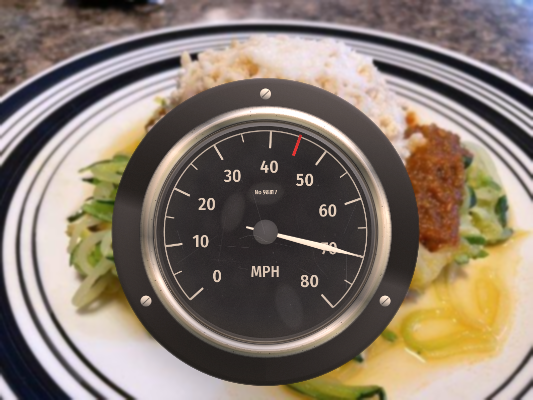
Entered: 70,mph
